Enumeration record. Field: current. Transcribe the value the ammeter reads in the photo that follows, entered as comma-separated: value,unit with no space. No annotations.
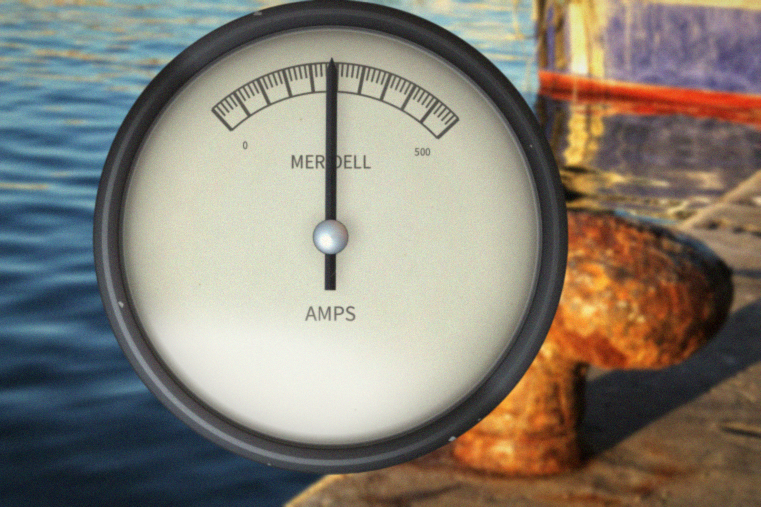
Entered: 240,A
